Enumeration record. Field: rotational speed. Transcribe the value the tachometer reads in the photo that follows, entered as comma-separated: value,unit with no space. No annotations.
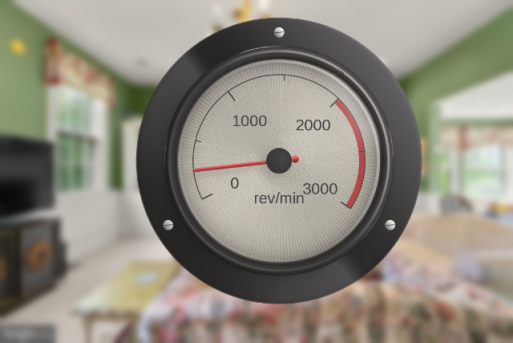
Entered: 250,rpm
